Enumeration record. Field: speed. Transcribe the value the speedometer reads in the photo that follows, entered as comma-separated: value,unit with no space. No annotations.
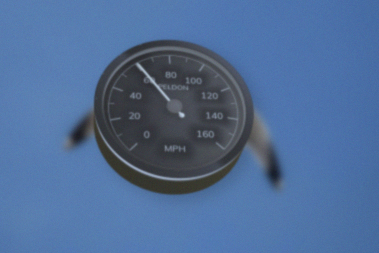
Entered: 60,mph
